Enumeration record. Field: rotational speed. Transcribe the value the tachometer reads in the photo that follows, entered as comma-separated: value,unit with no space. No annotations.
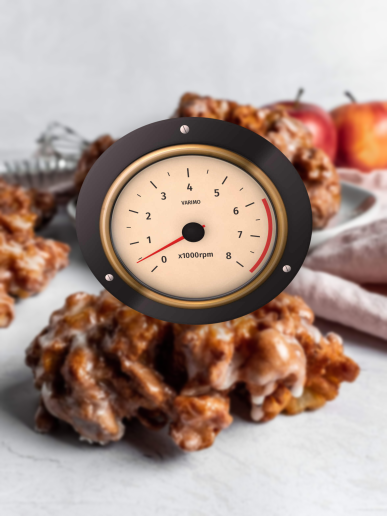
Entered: 500,rpm
